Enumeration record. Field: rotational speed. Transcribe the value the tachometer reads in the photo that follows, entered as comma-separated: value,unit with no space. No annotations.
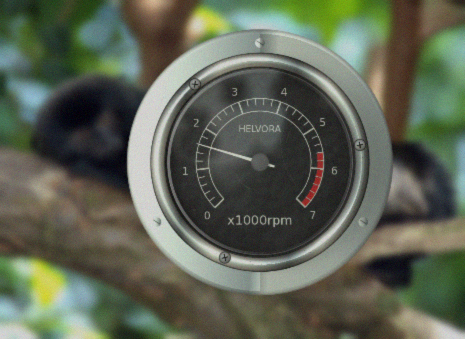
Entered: 1600,rpm
